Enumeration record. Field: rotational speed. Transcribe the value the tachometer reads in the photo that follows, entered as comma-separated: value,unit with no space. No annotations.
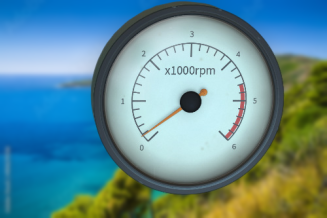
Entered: 200,rpm
